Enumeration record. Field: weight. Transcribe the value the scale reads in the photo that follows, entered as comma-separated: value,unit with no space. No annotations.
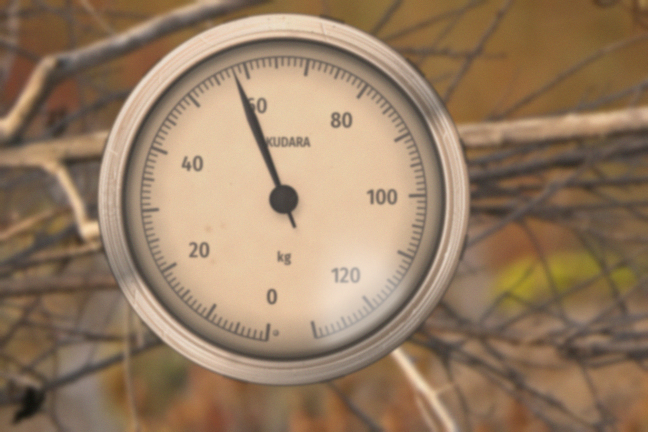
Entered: 58,kg
